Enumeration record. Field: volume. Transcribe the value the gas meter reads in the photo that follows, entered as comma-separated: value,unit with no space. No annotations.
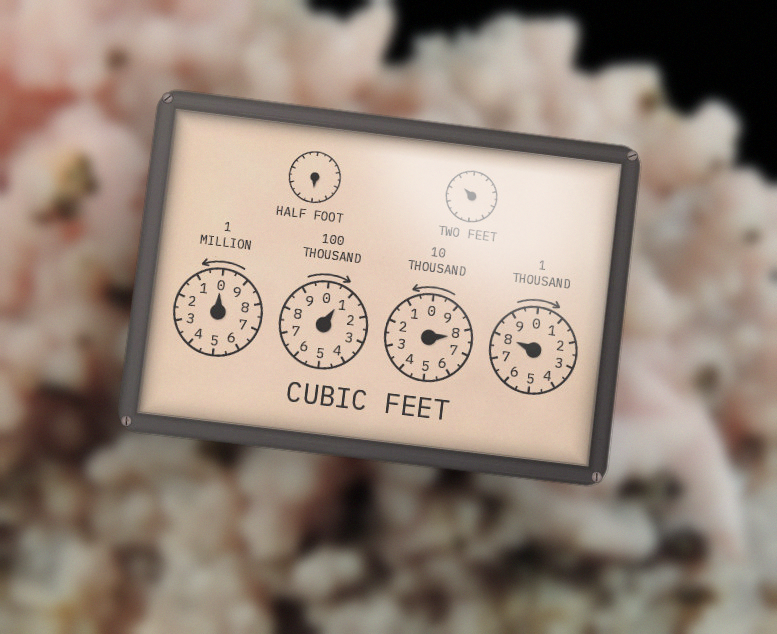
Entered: 7800,ft³
